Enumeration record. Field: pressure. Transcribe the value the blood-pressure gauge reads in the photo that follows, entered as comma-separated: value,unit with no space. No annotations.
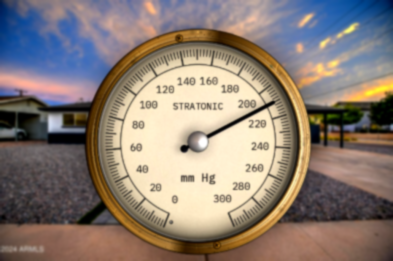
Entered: 210,mmHg
